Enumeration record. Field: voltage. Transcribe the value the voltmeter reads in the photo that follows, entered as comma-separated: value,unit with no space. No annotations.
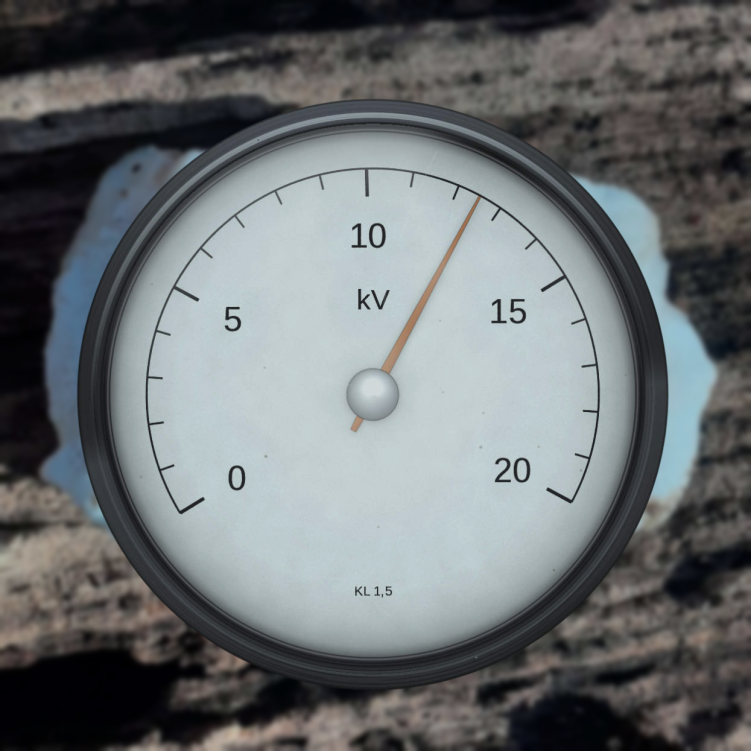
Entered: 12.5,kV
